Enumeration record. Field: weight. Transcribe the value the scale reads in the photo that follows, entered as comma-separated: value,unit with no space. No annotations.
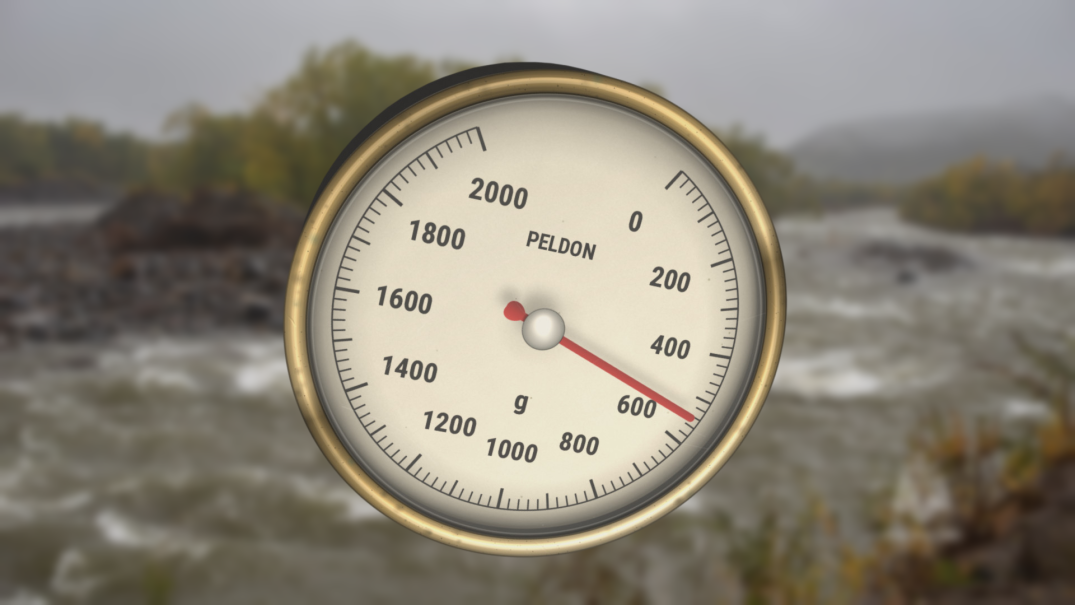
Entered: 540,g
